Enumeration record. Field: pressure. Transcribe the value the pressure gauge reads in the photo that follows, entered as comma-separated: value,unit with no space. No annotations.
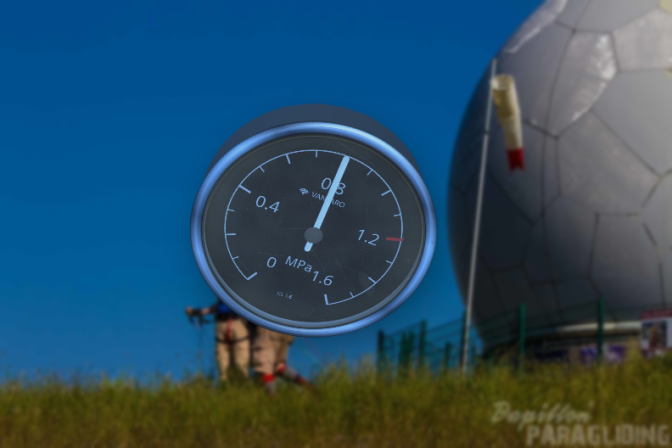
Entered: 0.8,MPa
